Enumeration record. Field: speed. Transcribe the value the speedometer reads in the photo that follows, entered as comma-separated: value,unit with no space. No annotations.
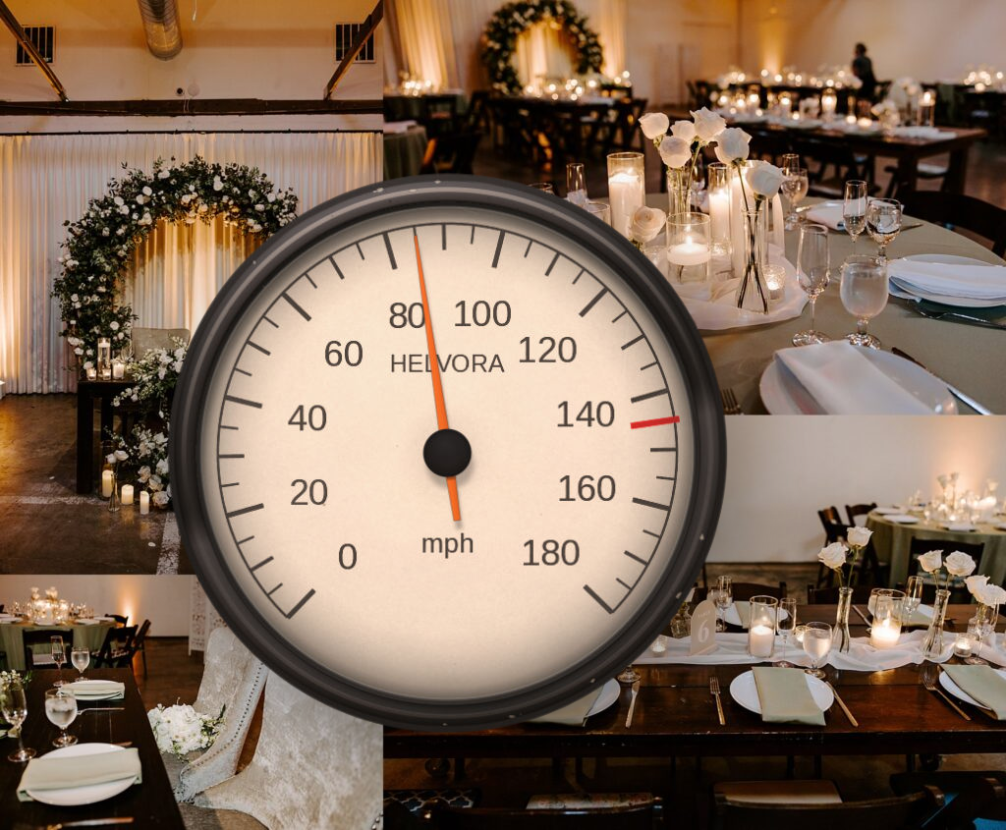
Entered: 85,mph
